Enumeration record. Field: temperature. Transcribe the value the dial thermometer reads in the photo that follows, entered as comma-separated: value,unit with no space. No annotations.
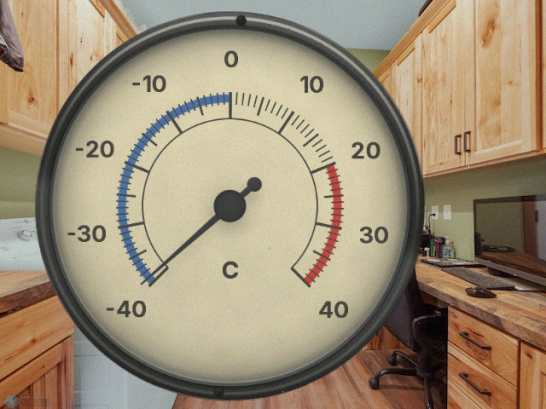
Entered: -39,°C
